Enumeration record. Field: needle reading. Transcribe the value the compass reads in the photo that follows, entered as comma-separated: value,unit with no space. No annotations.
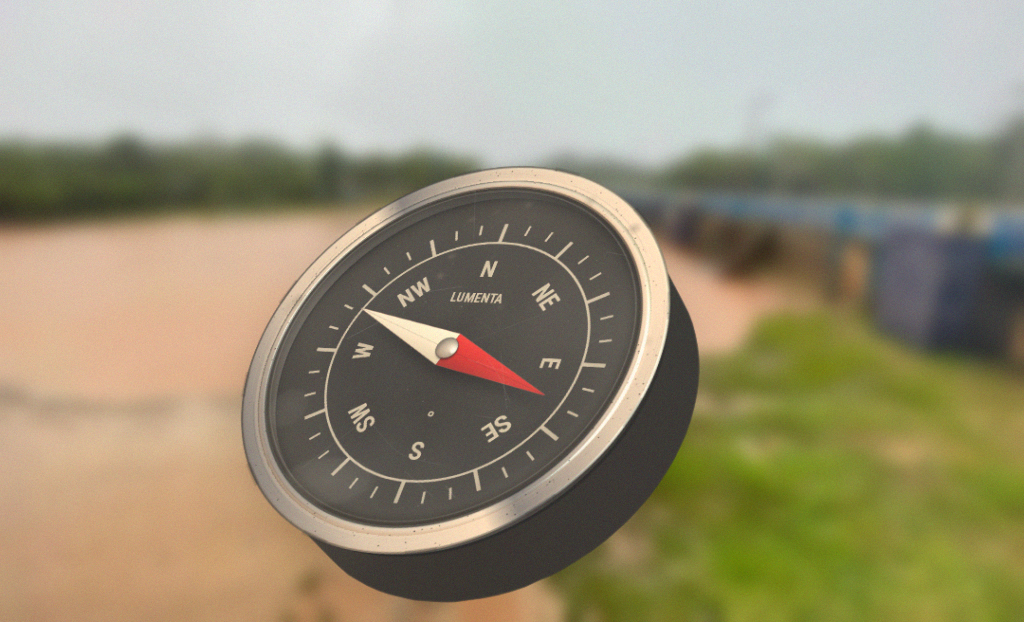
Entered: 110,°
